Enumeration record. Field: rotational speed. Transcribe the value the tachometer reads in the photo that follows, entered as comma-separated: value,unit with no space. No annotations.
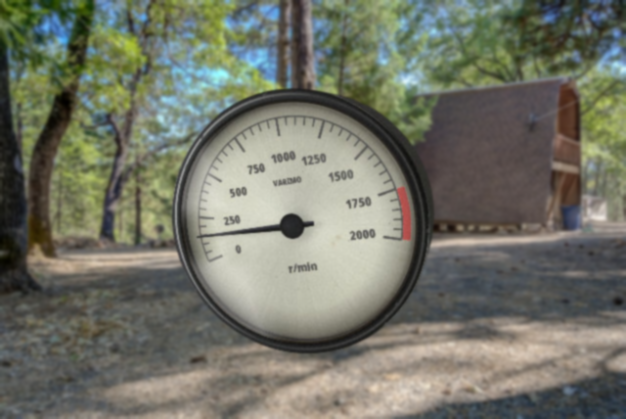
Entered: 150,rpm
